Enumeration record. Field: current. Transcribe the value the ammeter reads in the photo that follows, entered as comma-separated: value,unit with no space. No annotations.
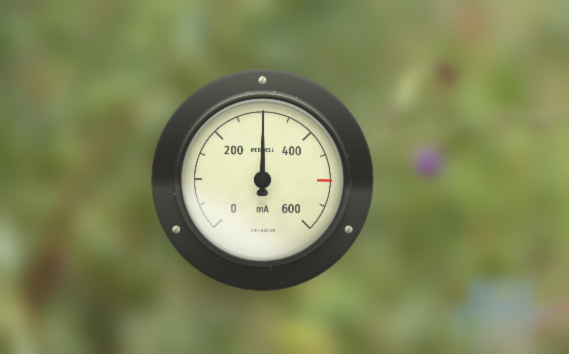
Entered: 300,mA
